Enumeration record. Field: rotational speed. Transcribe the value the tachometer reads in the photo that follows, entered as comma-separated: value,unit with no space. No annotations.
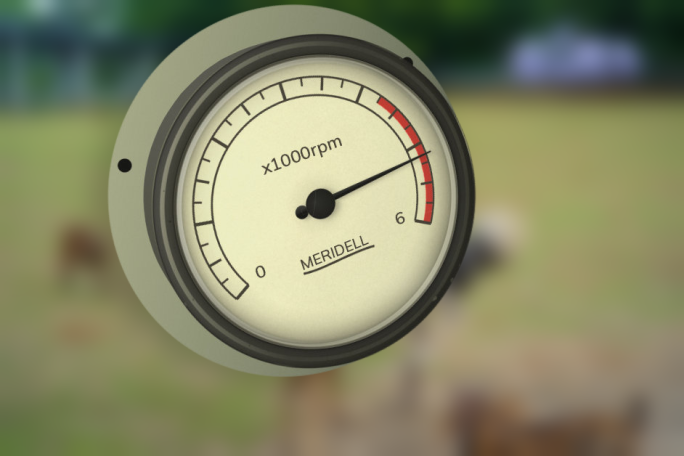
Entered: 5125,rpm
